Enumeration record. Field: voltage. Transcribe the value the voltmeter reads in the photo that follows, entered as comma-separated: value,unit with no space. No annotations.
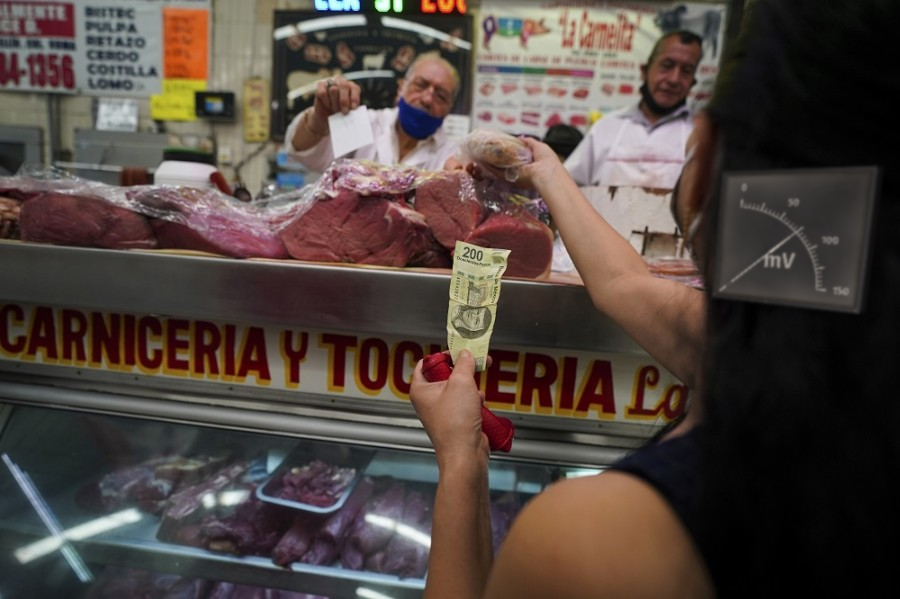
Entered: 75,mV
